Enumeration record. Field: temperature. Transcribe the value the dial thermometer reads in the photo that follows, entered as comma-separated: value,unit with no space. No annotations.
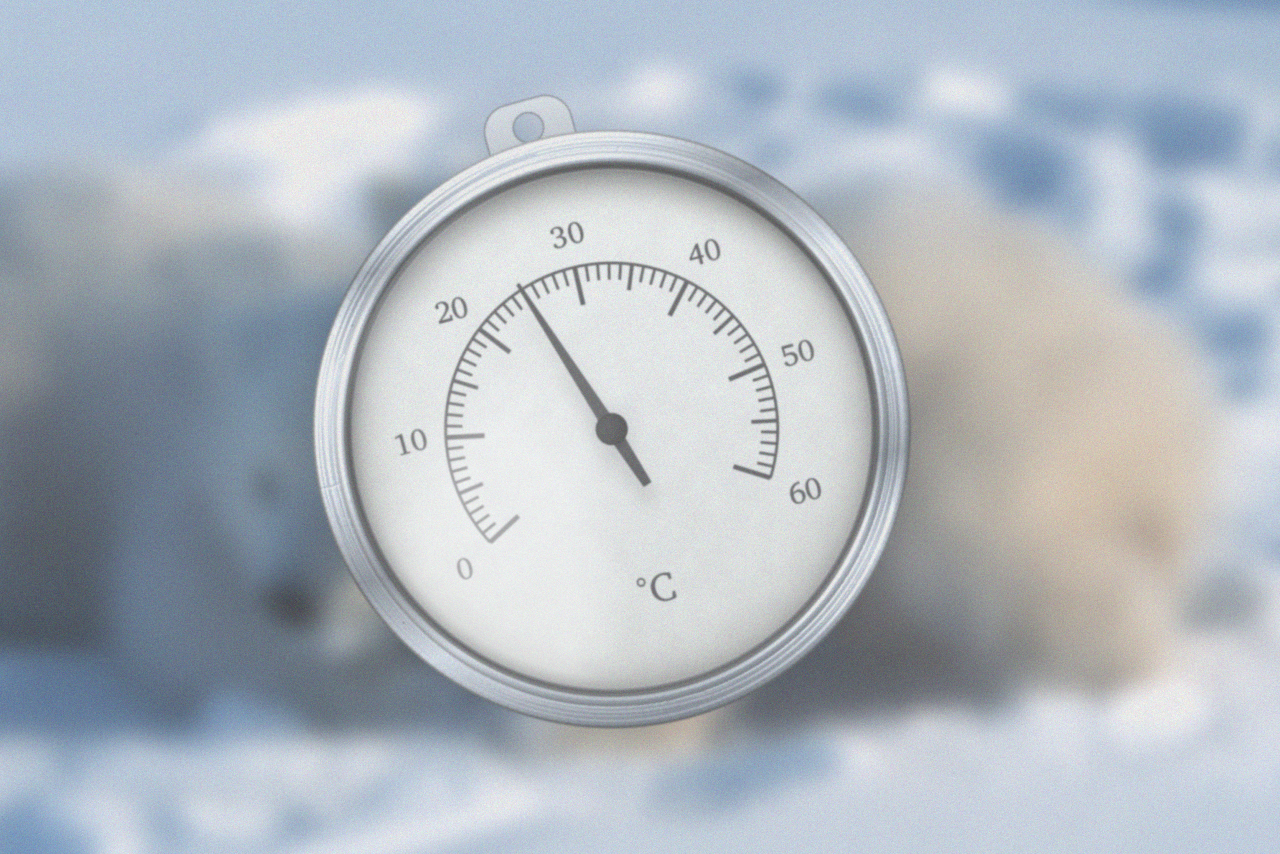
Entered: 25,°C
